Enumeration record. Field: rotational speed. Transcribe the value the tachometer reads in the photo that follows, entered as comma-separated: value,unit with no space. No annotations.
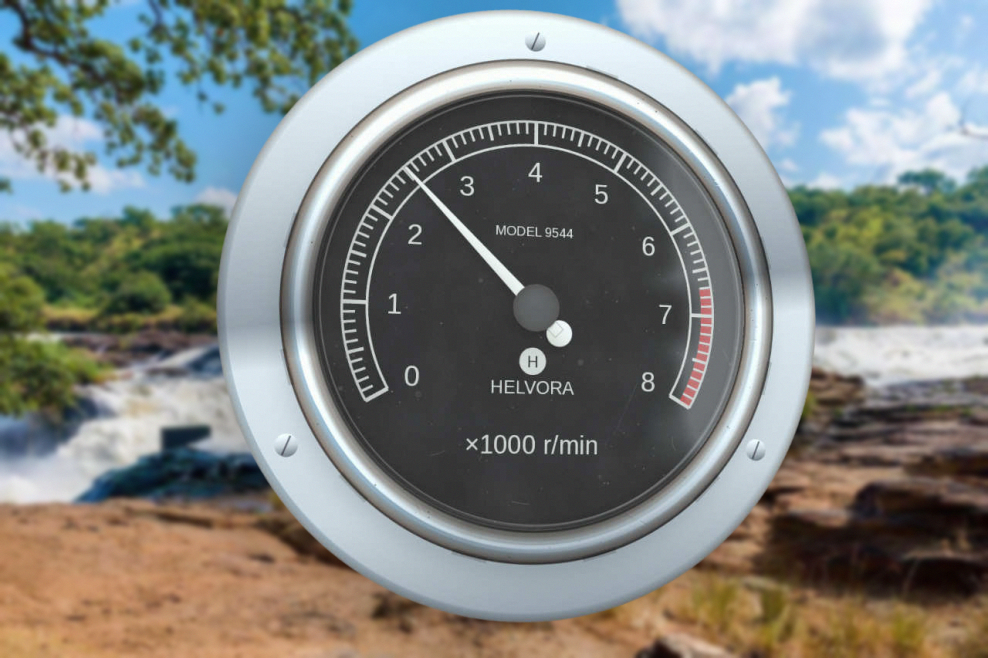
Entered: 2500,rpm
